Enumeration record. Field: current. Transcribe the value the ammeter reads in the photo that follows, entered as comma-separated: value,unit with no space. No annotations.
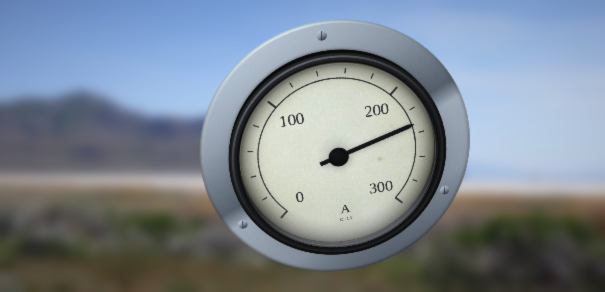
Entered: 230,A
